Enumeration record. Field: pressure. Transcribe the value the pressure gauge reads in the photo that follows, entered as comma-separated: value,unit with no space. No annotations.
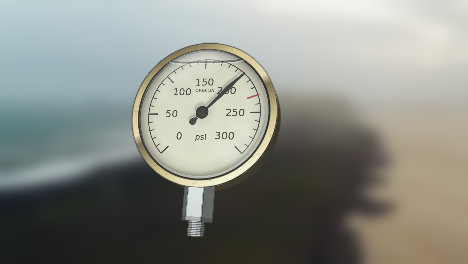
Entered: 200,psi
